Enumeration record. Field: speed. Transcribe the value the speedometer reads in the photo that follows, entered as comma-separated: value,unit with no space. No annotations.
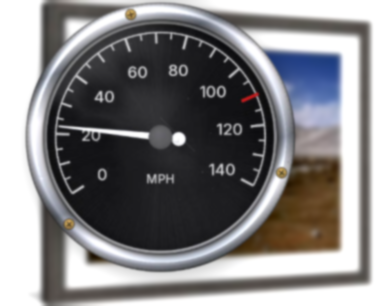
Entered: 22.5,mph
